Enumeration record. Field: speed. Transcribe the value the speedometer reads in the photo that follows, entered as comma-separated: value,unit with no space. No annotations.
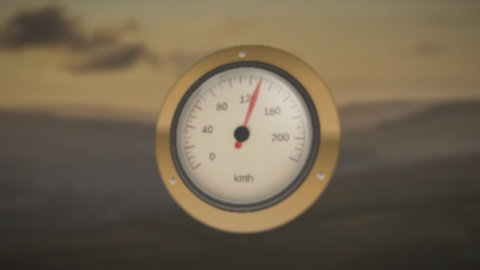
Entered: 130,km/h
